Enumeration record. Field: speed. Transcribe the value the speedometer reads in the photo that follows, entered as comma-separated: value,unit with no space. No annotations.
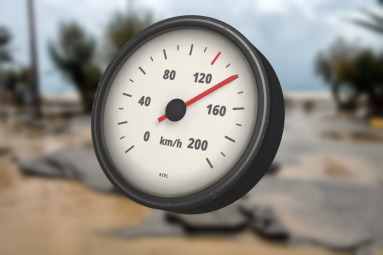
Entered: 140,km/h
